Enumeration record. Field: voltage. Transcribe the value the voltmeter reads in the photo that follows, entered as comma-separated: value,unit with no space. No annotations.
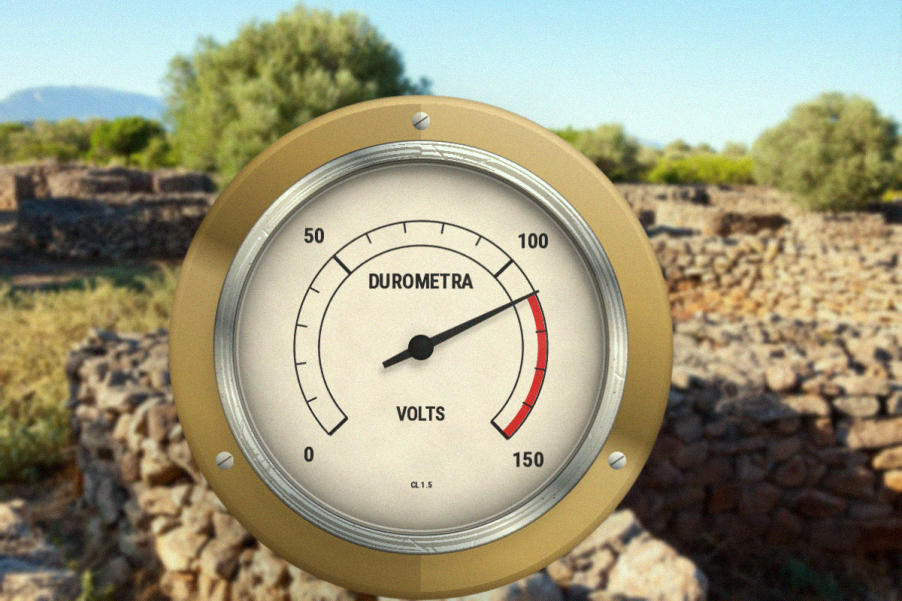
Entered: 110,V
